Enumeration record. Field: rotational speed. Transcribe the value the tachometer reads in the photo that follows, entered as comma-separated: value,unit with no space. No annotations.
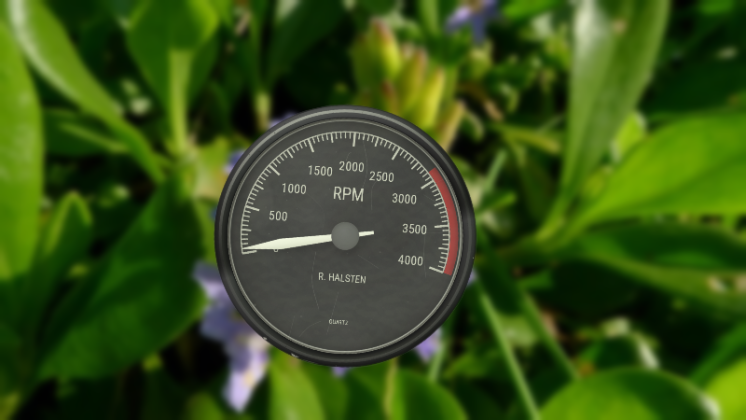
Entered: 50,rpm
